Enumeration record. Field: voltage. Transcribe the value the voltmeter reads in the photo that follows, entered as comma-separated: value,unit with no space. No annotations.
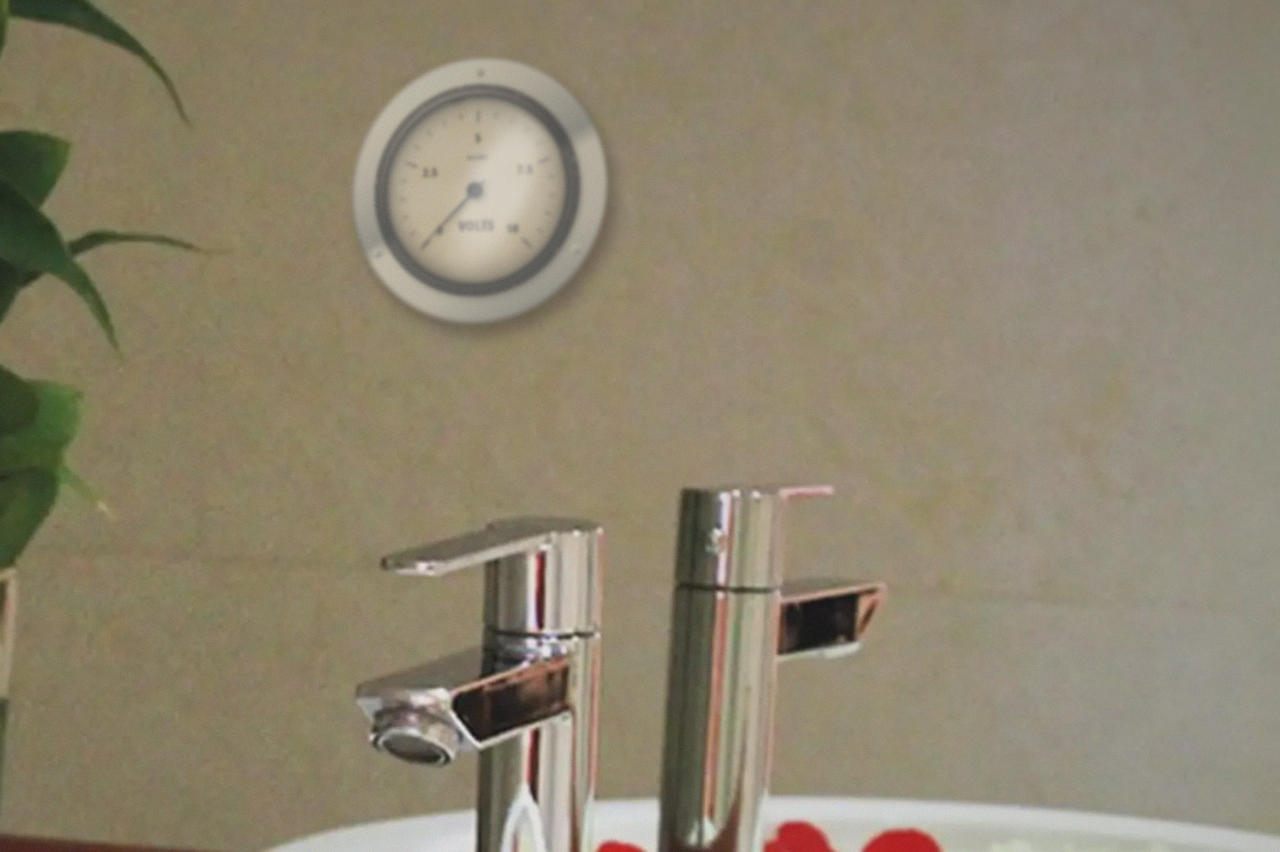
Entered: 0,V
